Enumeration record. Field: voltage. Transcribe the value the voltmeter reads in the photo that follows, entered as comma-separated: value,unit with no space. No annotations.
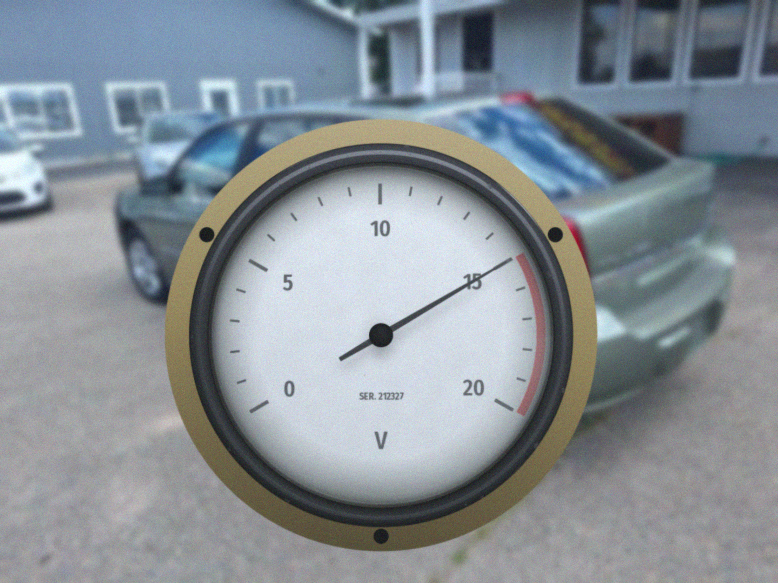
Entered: 15,V
